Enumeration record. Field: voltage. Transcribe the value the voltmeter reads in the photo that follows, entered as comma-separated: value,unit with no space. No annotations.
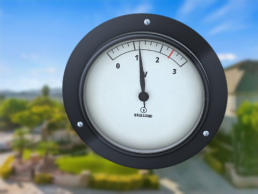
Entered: 1.2,V
